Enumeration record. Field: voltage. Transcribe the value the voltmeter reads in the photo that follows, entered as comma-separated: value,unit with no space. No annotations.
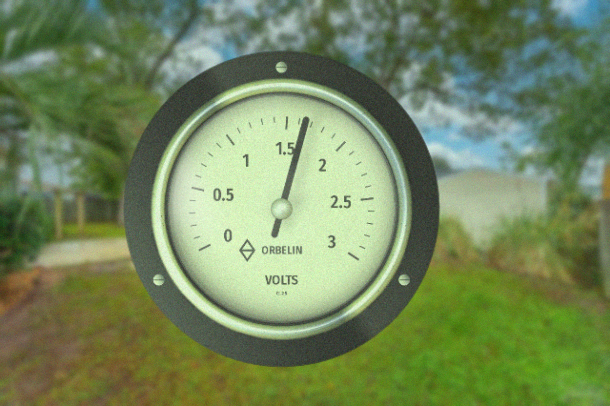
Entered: 1.65,V
